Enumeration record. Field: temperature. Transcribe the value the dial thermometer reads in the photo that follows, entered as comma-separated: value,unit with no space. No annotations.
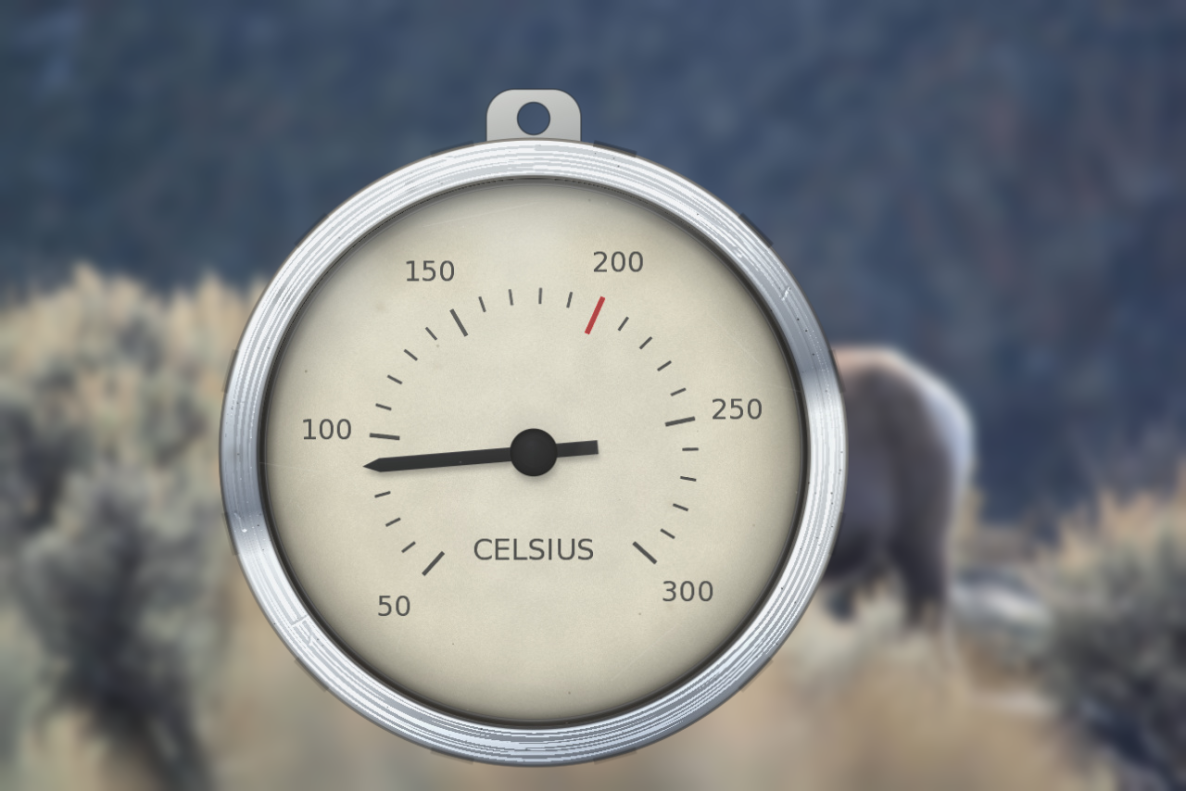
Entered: 90,°C
